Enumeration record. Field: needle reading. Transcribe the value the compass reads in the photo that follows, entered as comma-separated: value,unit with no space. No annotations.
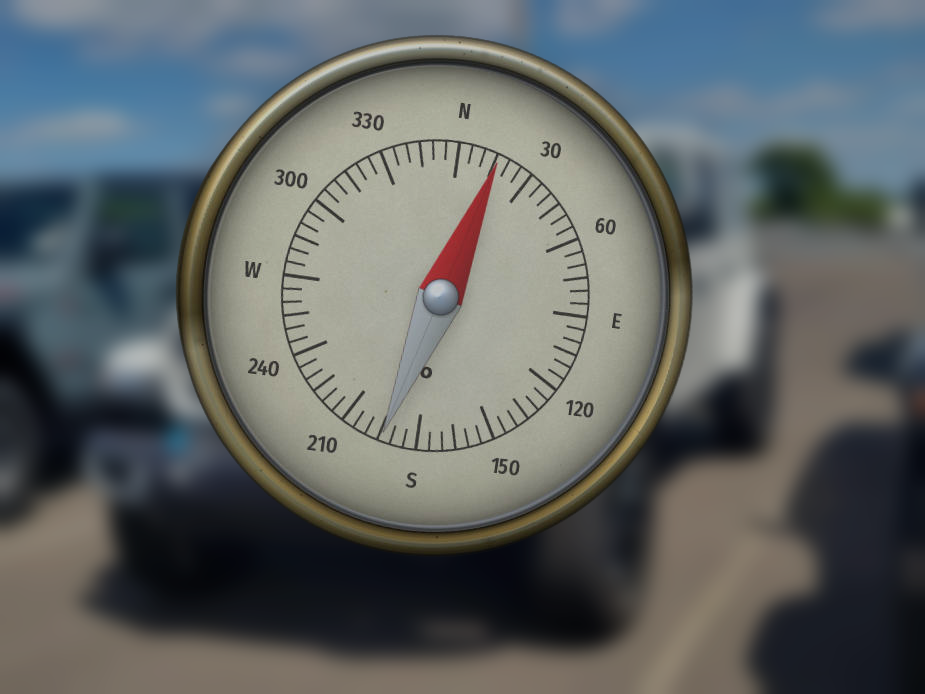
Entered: 15,°
